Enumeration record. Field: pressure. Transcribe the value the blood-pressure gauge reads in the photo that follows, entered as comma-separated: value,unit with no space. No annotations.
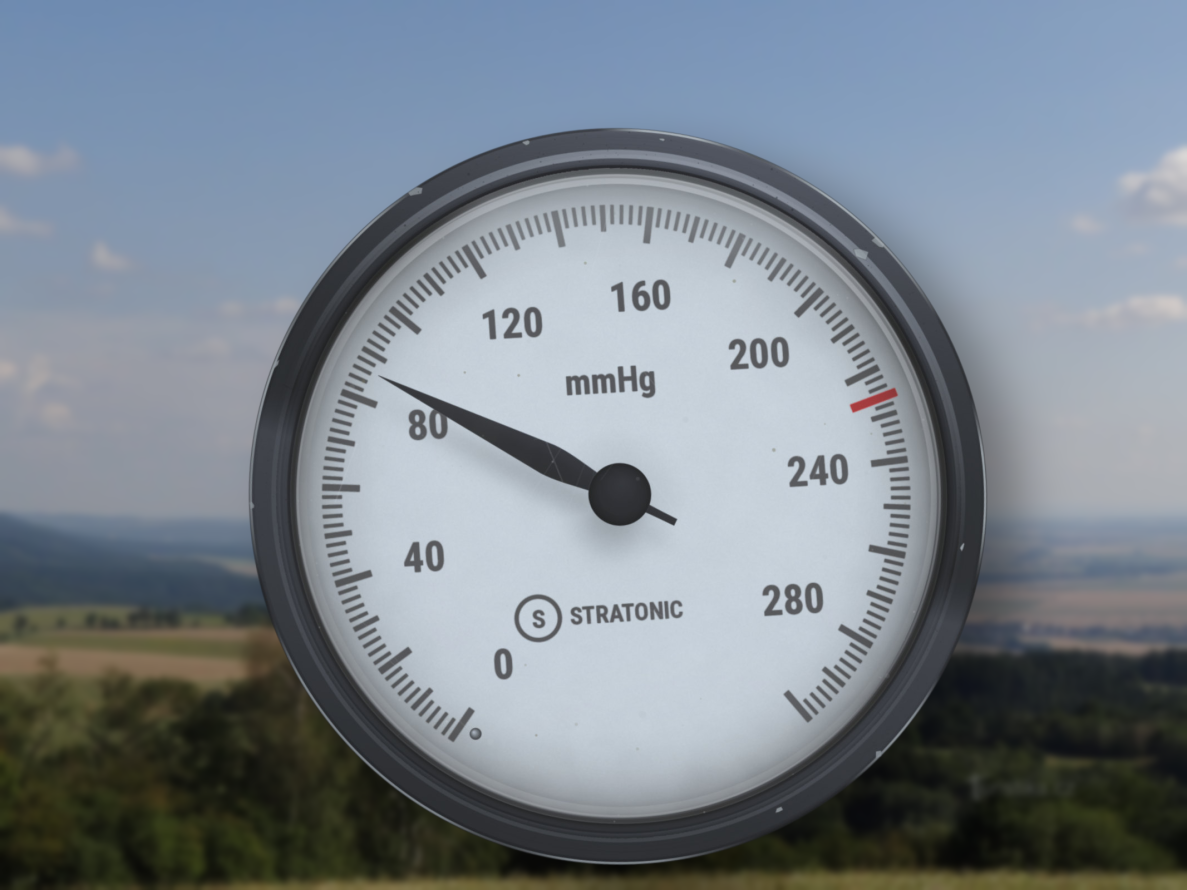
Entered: 86,mmHg
